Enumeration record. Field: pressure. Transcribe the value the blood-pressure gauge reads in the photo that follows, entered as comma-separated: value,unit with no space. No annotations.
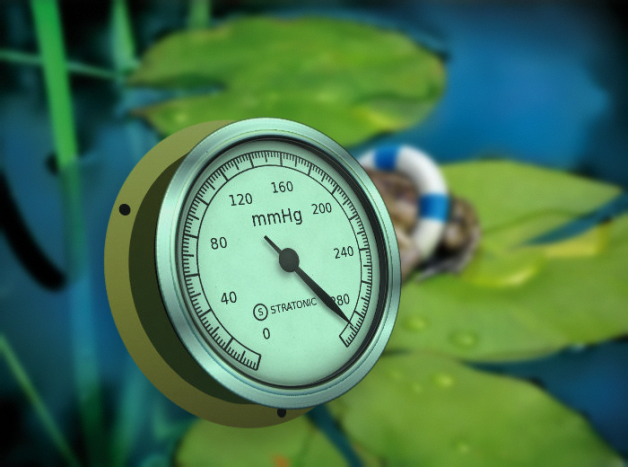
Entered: 290,mmHg
